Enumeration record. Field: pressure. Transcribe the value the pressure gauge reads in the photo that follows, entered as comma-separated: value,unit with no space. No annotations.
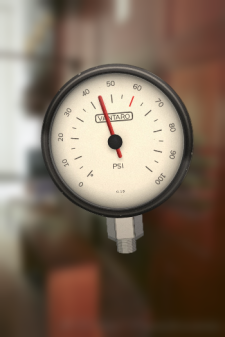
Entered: 45,psi
